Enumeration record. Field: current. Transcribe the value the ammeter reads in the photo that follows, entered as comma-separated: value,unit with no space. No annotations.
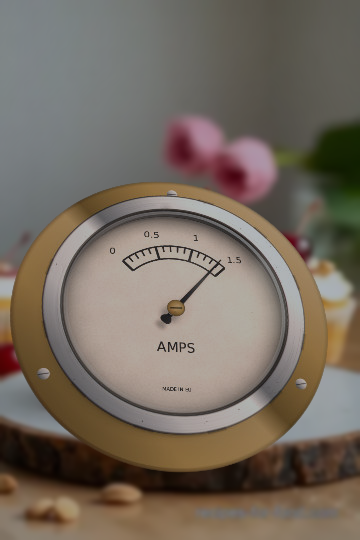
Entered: 1.4,A
